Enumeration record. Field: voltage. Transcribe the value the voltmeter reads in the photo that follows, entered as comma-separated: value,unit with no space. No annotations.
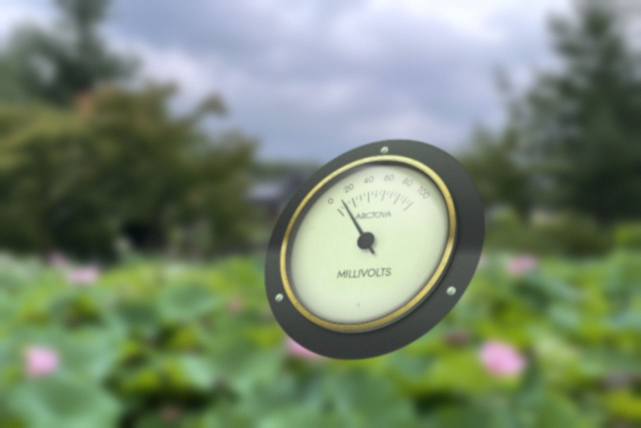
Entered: 10,mV
